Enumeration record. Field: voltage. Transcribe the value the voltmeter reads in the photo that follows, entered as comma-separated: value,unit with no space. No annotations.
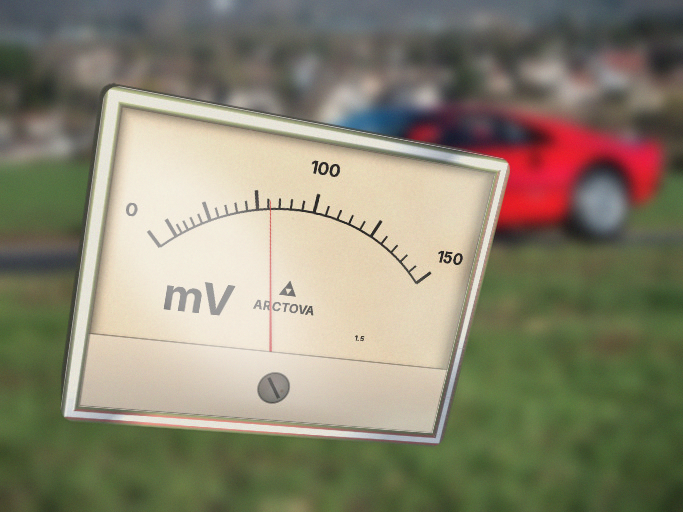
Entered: 80,mV
